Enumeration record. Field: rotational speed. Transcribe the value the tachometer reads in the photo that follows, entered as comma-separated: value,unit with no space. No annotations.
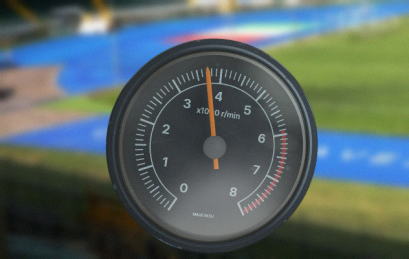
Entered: 3700,rpm
